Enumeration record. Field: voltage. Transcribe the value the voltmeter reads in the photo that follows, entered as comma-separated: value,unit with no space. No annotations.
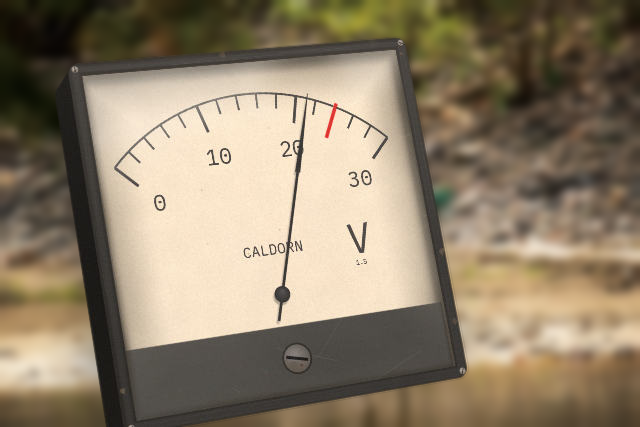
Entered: 21,V
